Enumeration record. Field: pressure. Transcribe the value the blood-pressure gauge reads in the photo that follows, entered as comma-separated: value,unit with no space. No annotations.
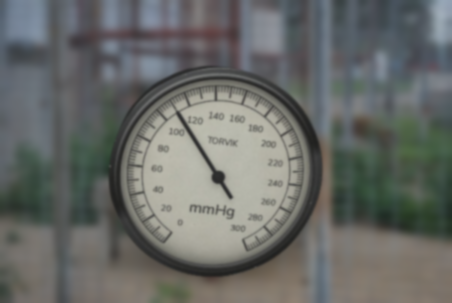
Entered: 110,mmHg
